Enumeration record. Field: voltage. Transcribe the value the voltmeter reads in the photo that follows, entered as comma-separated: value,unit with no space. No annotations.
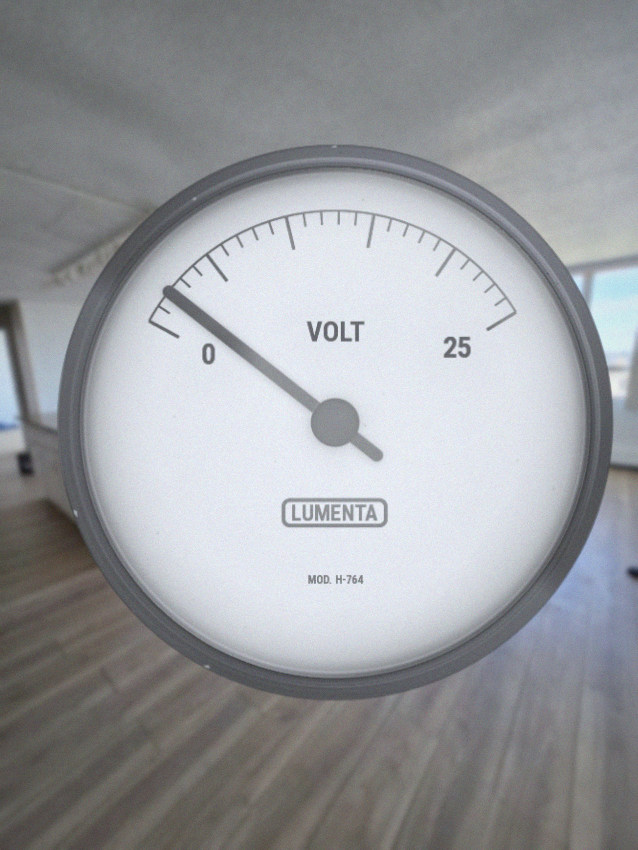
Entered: 2,V
